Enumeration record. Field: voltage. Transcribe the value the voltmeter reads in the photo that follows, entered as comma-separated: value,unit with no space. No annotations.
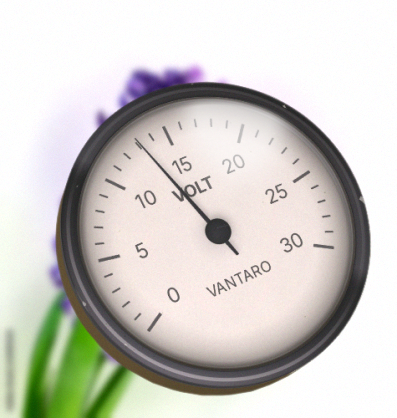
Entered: 13,V
